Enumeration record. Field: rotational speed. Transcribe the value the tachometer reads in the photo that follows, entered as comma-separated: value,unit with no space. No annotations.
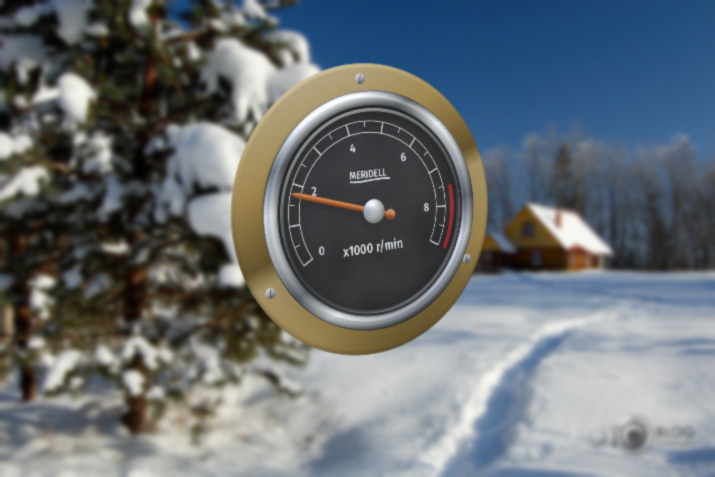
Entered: 1750,rpm
